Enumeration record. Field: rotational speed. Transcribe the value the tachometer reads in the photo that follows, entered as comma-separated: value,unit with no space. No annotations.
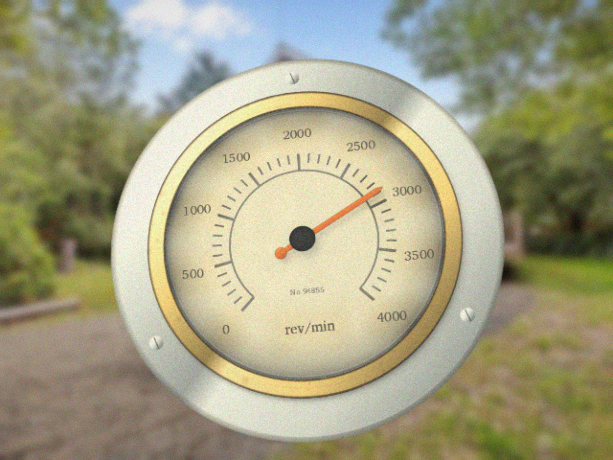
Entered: 2900,rpm
